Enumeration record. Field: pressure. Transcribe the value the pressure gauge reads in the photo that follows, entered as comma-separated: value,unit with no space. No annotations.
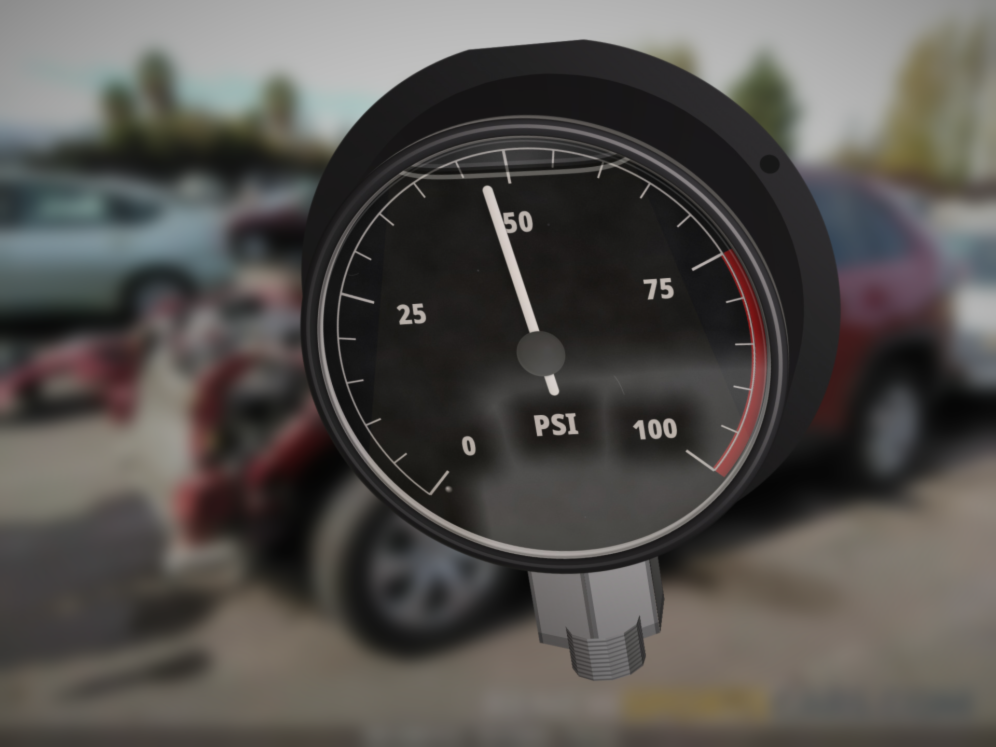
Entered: 47.5,psi
